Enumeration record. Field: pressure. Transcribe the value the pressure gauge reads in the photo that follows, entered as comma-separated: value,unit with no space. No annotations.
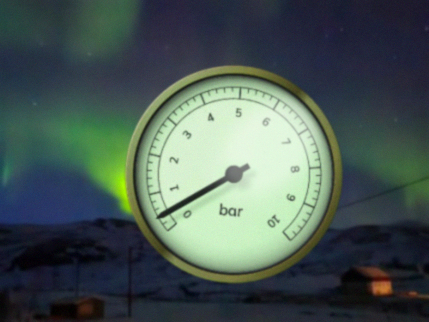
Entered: 0.4,bar
